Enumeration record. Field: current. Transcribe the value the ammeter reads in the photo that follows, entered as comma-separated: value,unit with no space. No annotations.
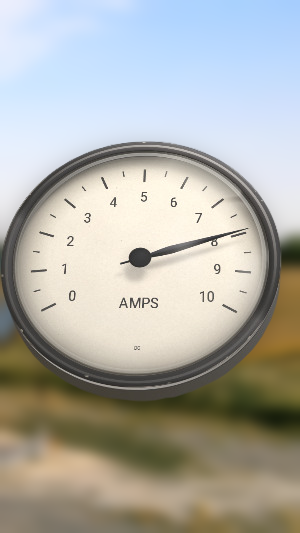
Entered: 8,A
